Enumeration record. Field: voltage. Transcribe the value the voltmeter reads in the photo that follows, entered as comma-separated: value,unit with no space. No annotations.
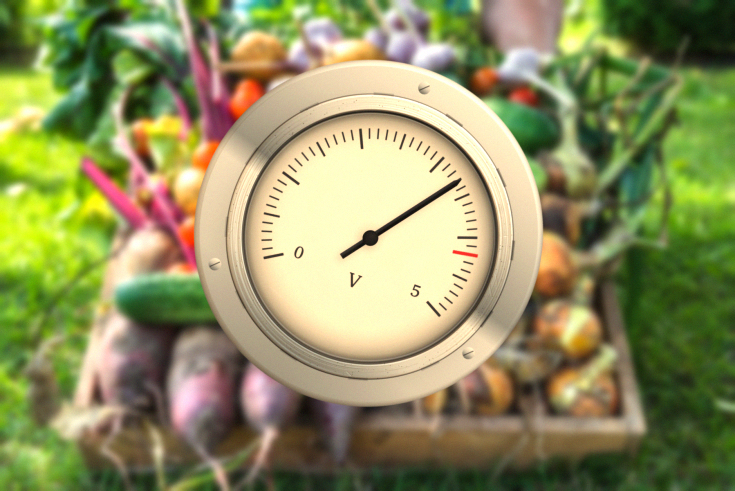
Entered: 3.3,V
